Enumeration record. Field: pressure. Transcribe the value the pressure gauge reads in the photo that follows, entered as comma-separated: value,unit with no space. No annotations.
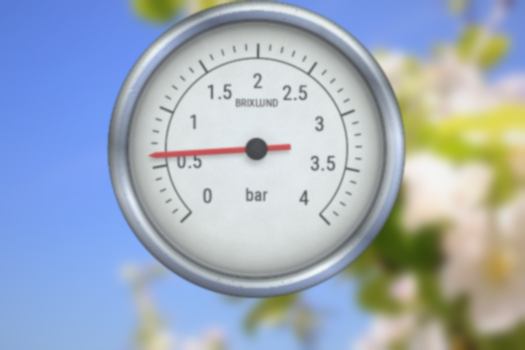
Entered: 0.6,bar
